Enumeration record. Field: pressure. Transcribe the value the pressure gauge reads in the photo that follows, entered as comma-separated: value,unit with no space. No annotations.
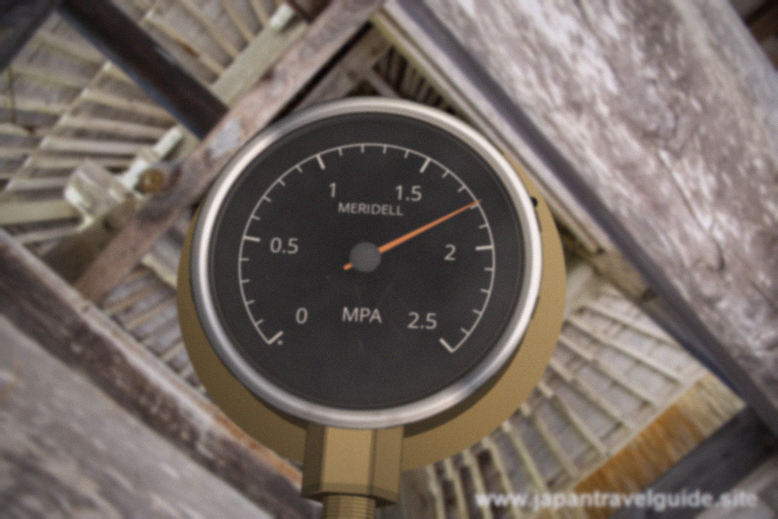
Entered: 1.8,MPa
